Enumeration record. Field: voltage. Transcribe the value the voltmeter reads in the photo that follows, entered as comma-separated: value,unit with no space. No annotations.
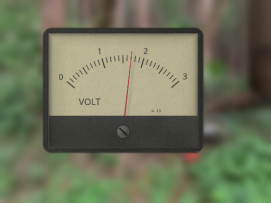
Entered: 1.7,V
